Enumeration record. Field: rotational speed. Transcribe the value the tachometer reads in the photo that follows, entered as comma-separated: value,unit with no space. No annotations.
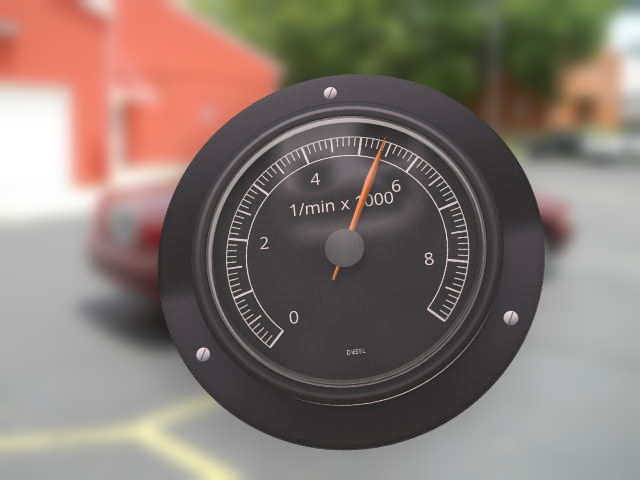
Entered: 5400,rpm
